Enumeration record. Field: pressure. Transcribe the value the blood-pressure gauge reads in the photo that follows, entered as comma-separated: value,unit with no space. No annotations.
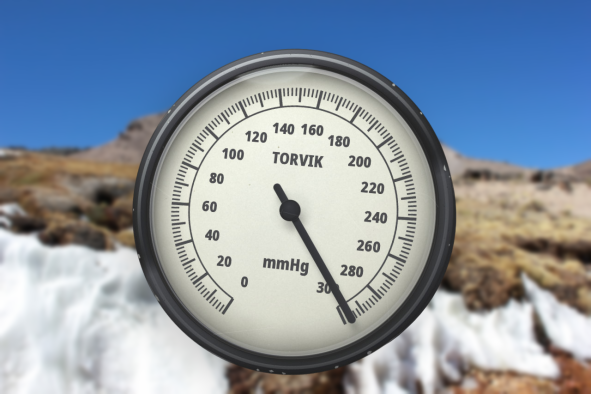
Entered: 296,mmHg
